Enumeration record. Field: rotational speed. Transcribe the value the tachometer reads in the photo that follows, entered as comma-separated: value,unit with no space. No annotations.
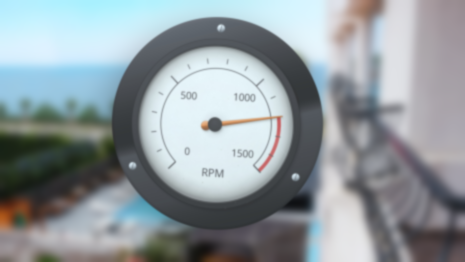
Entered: 1200,rpm
